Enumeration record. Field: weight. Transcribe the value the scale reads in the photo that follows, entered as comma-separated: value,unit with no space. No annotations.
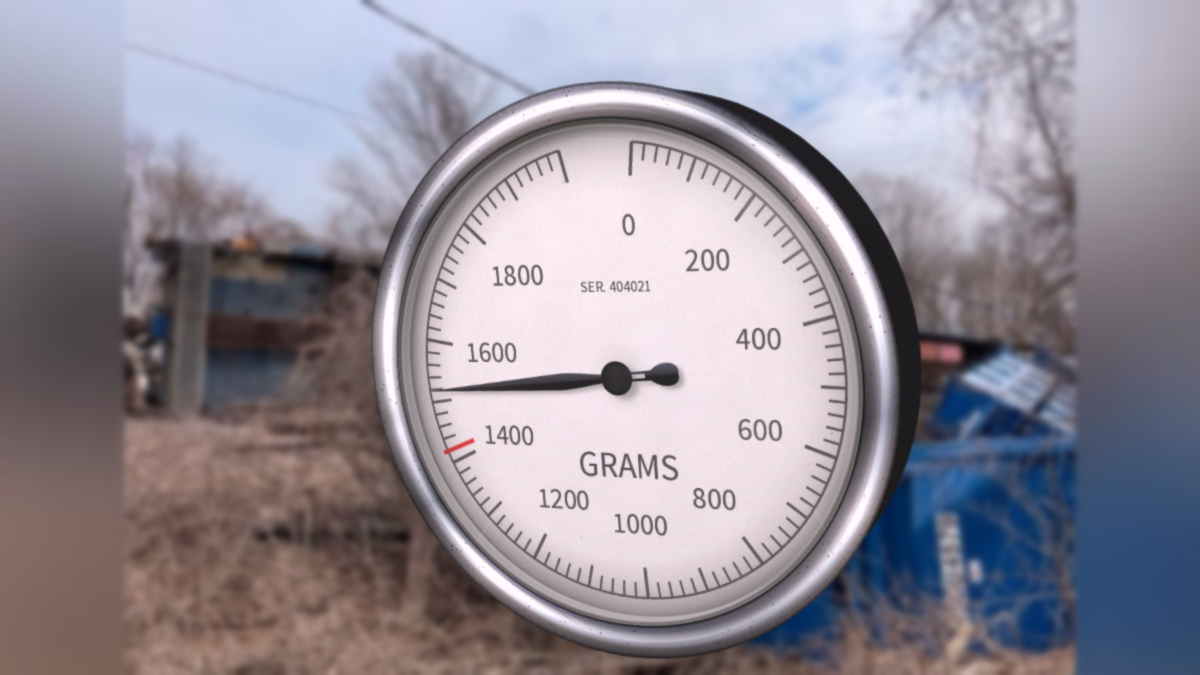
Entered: 1520,g
